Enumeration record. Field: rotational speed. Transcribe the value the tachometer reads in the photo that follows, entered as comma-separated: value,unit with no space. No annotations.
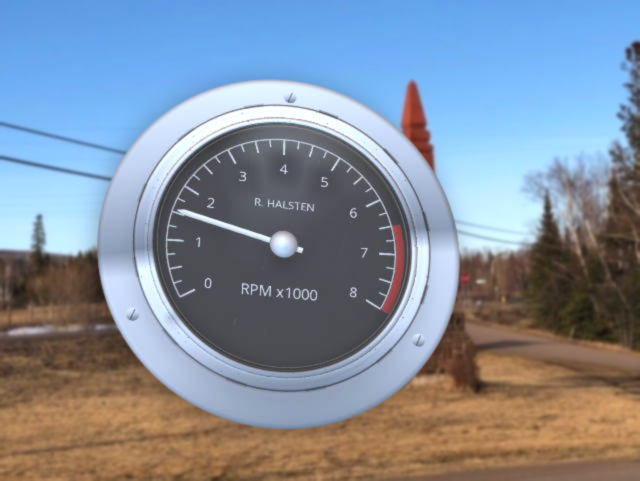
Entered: 1500,rpm
